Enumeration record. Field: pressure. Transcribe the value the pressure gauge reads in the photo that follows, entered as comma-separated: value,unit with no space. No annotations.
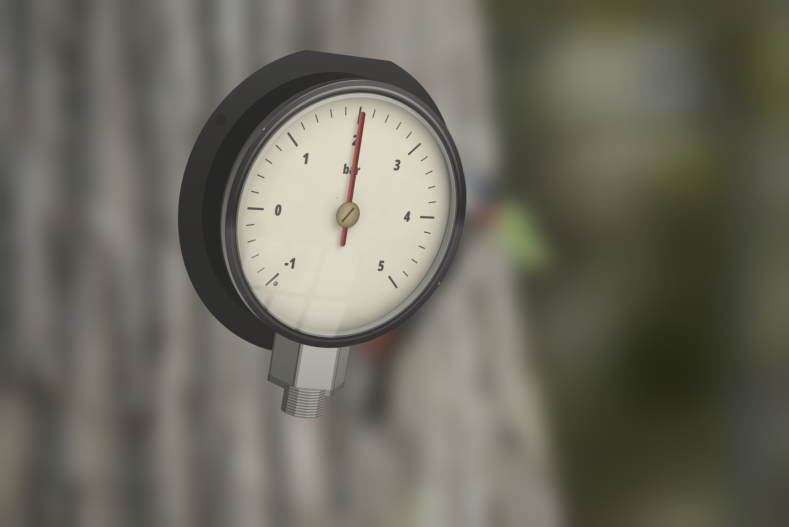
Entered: 2,bar
